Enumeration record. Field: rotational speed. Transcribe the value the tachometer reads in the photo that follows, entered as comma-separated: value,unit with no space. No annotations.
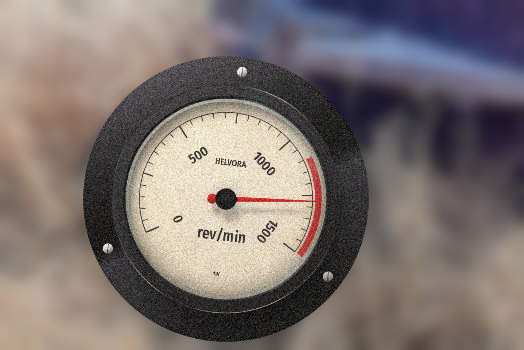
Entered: 1275,rpm
